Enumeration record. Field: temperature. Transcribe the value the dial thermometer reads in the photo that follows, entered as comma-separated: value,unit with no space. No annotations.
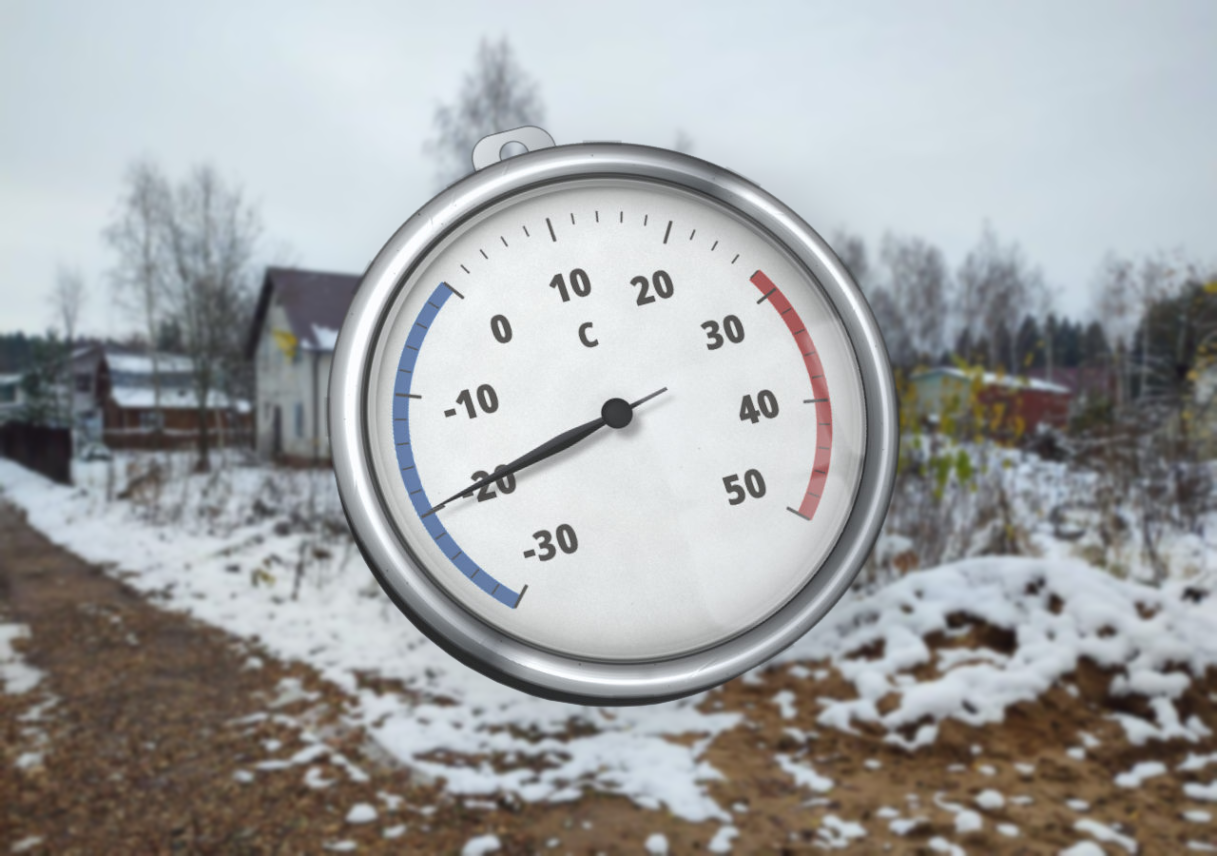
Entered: -20,°C
